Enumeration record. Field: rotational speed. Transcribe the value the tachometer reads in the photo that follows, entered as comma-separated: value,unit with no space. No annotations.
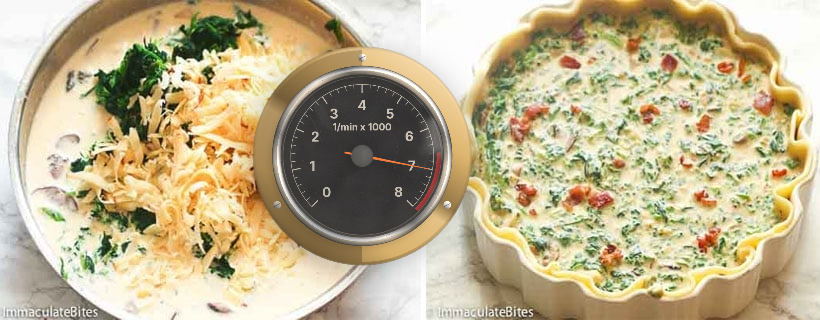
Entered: 7000,rpm
